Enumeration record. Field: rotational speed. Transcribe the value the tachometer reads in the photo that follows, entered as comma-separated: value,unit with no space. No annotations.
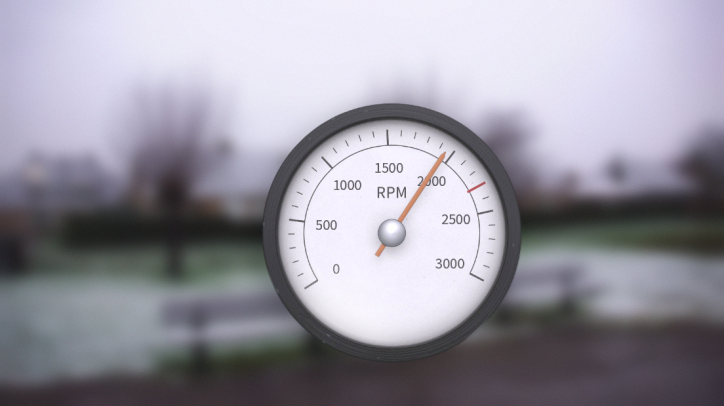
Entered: 1950,rpm
